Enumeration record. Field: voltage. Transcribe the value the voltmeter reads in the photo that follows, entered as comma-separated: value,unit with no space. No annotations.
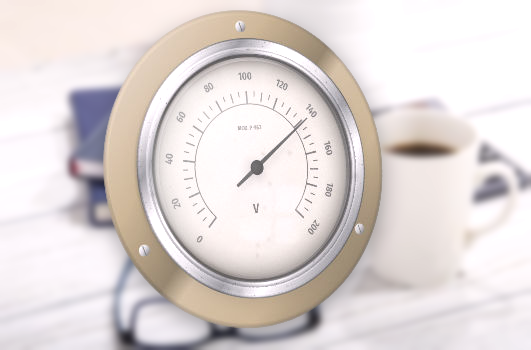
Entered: 140,V
